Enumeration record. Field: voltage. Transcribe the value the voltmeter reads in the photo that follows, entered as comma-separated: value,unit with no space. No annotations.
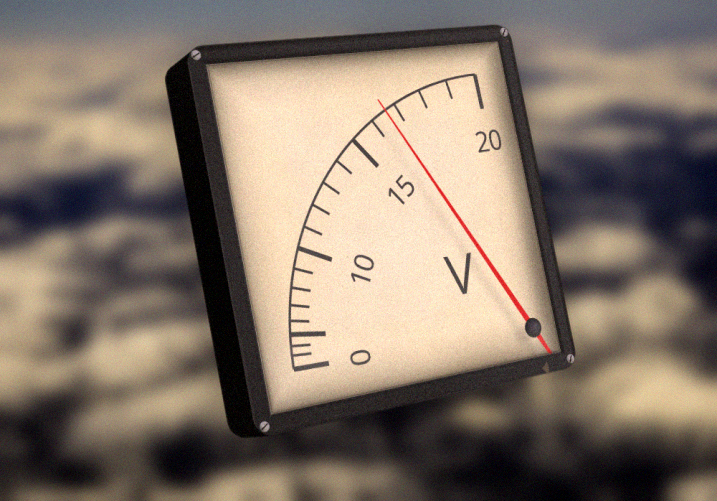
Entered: 16.5,V
